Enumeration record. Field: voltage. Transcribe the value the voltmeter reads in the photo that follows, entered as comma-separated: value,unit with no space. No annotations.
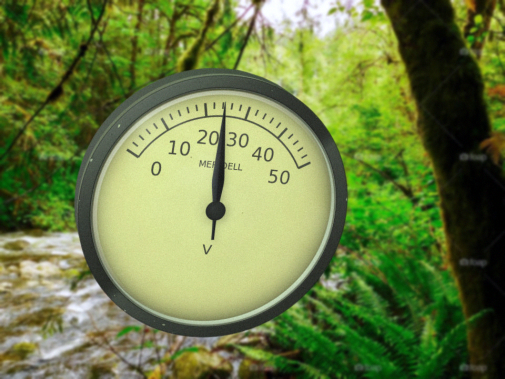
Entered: 24,V
